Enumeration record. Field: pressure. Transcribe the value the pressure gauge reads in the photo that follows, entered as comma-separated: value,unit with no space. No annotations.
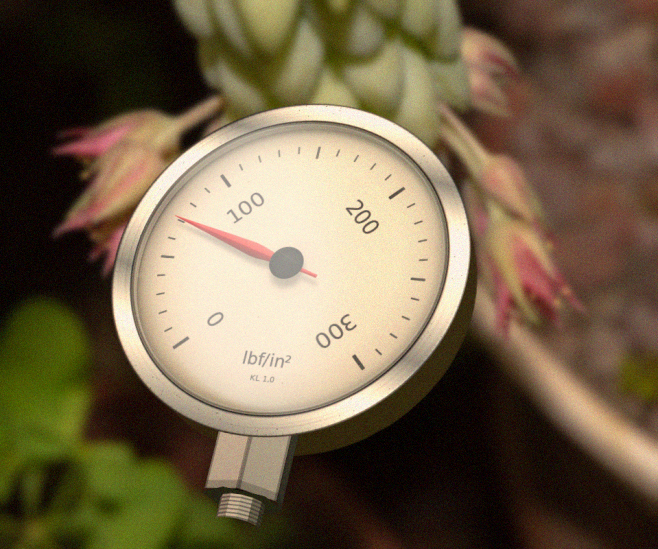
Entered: 70,psi
